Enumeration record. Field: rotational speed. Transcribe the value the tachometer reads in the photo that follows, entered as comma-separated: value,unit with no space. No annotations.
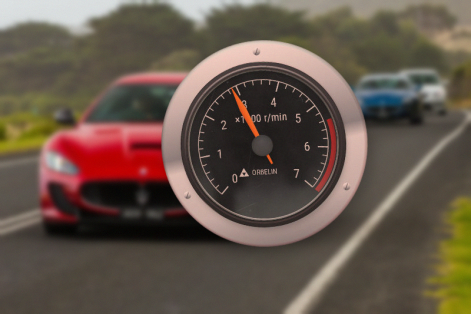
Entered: 2900,rpm
